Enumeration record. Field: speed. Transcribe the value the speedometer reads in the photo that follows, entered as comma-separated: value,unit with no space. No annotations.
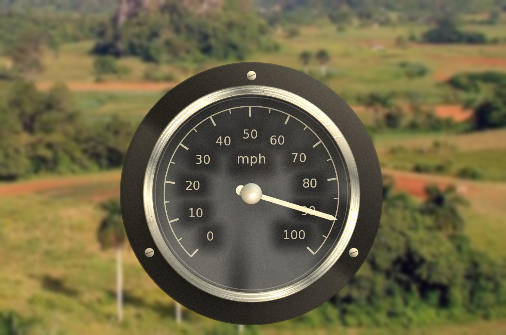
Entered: 90,mph
